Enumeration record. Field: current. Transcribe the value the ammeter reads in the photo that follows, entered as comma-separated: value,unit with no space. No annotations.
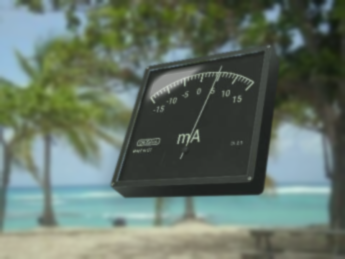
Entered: 5,mA
